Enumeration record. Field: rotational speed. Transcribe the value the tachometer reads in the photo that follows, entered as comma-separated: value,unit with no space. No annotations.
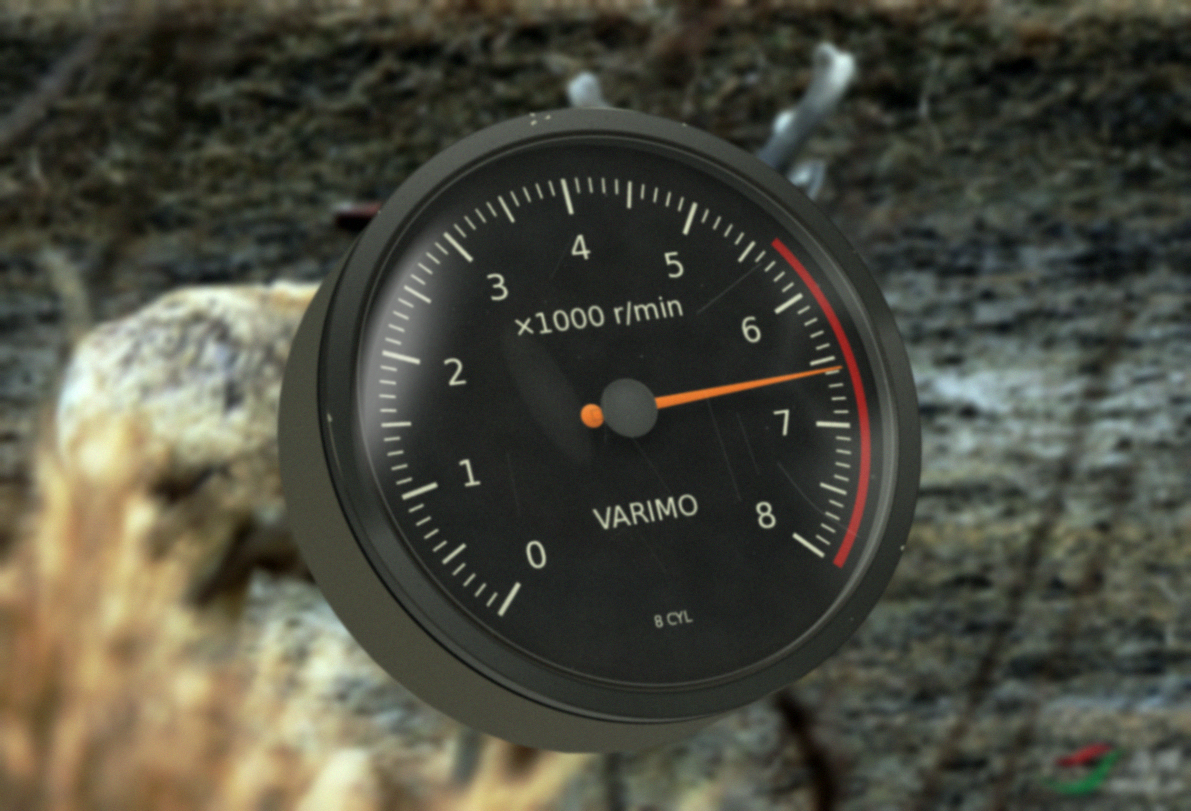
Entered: 6600,rpm
